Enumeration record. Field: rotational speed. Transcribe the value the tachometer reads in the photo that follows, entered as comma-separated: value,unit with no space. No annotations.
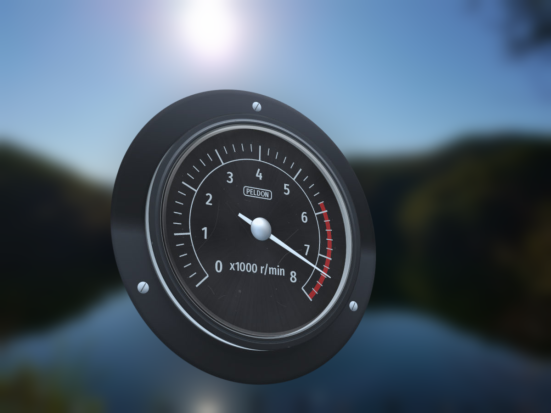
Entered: 7400,rpm
